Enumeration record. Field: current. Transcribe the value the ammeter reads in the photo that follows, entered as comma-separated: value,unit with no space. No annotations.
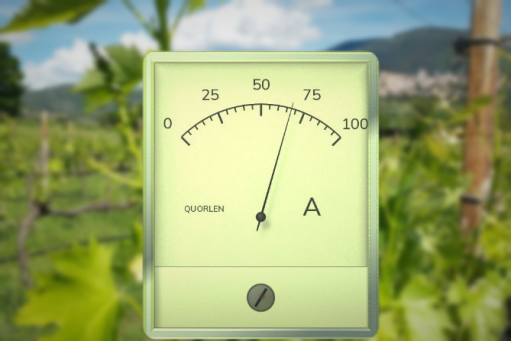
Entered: 67.5,A
